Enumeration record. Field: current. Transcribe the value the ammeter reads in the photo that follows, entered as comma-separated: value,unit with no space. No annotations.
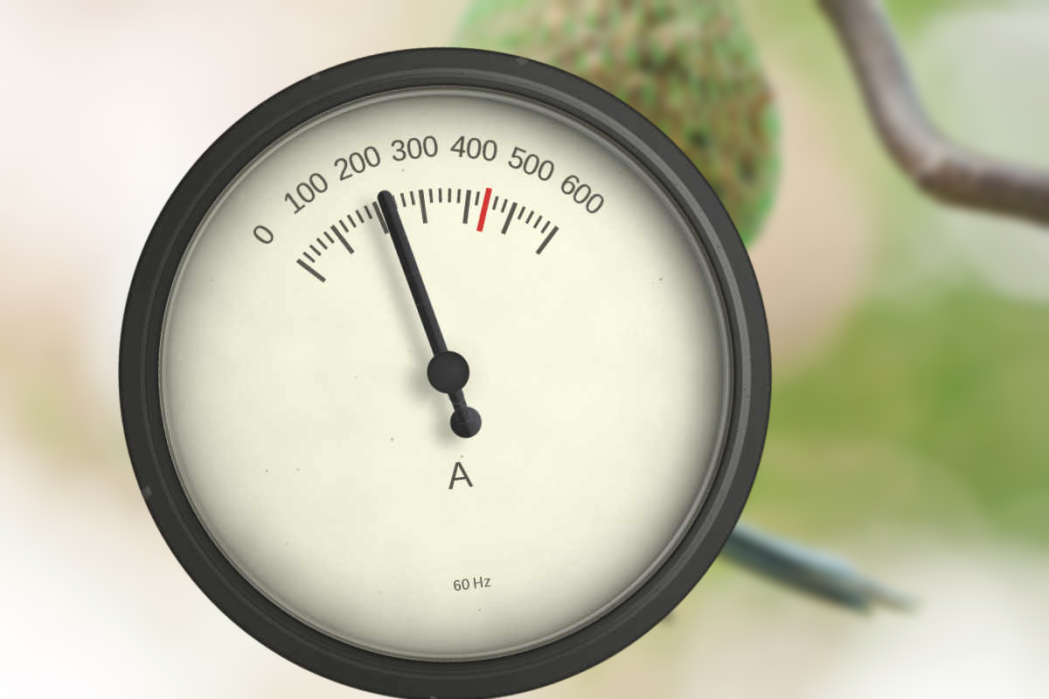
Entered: 220,A
